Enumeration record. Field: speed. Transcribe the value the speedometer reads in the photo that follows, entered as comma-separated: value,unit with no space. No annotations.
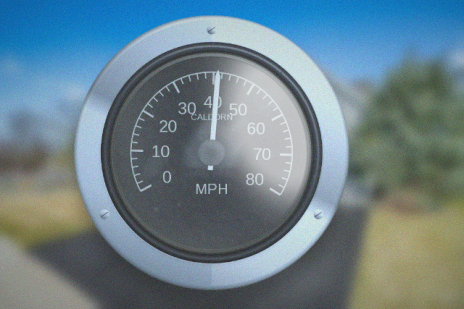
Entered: 41,mph
